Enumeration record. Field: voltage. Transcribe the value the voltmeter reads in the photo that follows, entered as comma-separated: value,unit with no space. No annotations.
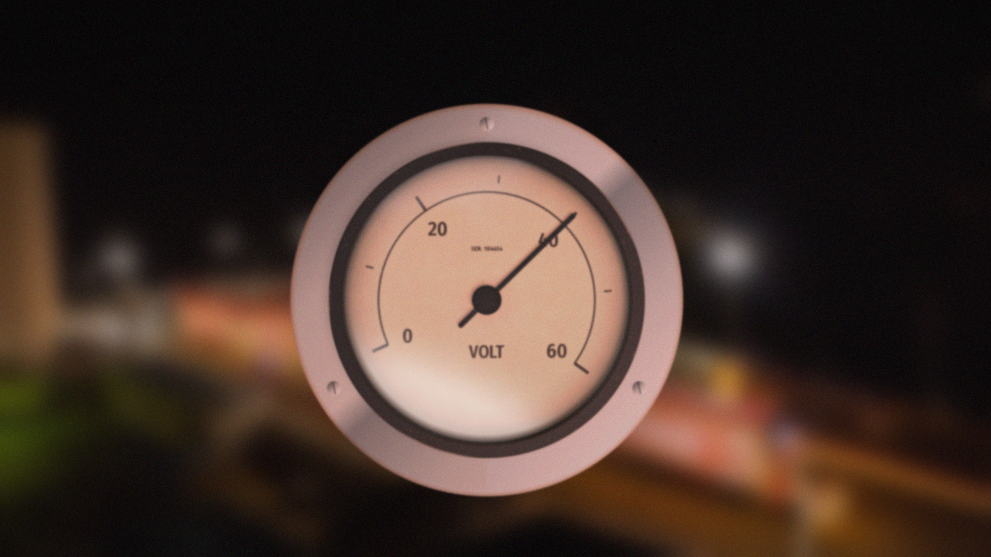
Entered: 40,V
